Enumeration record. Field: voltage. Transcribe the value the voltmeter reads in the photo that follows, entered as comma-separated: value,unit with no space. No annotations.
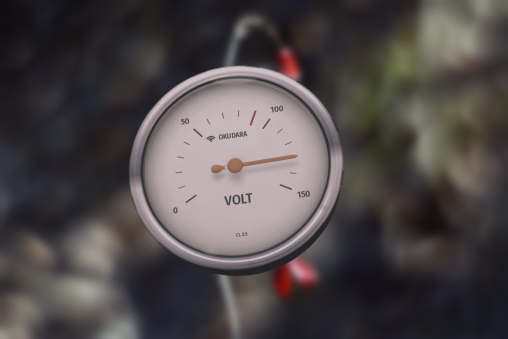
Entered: 130,V
